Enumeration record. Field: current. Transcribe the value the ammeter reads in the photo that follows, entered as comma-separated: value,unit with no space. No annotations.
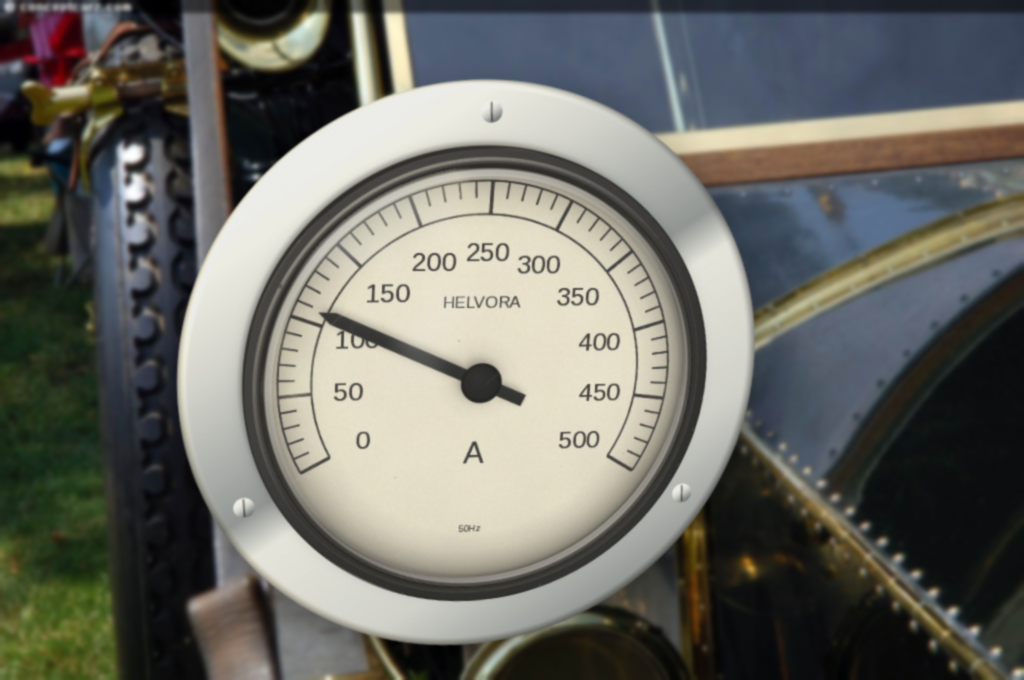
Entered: 110,A
